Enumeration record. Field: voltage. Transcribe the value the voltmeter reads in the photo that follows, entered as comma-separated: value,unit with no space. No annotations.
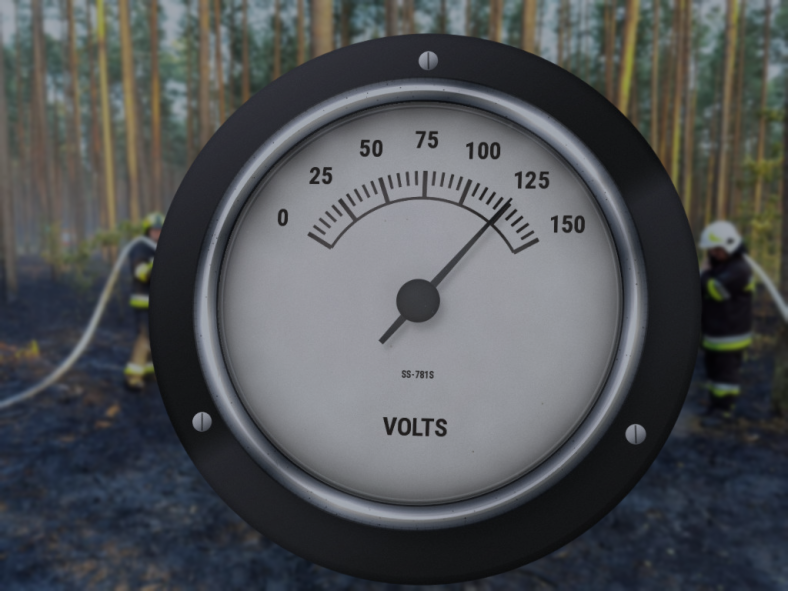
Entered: 125,V
